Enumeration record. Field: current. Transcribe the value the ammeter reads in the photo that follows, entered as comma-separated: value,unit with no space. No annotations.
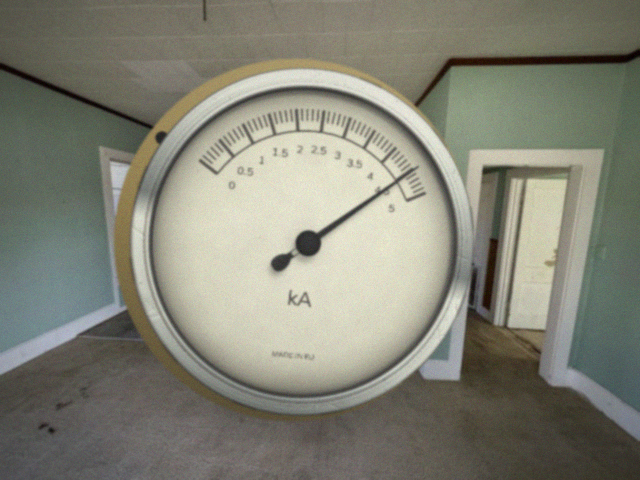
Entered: 4.5,kA
